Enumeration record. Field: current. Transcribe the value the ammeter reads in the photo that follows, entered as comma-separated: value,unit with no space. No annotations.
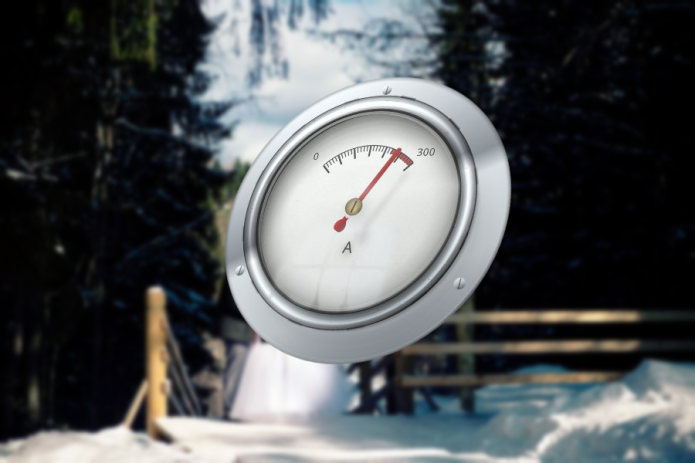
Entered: 250,A
